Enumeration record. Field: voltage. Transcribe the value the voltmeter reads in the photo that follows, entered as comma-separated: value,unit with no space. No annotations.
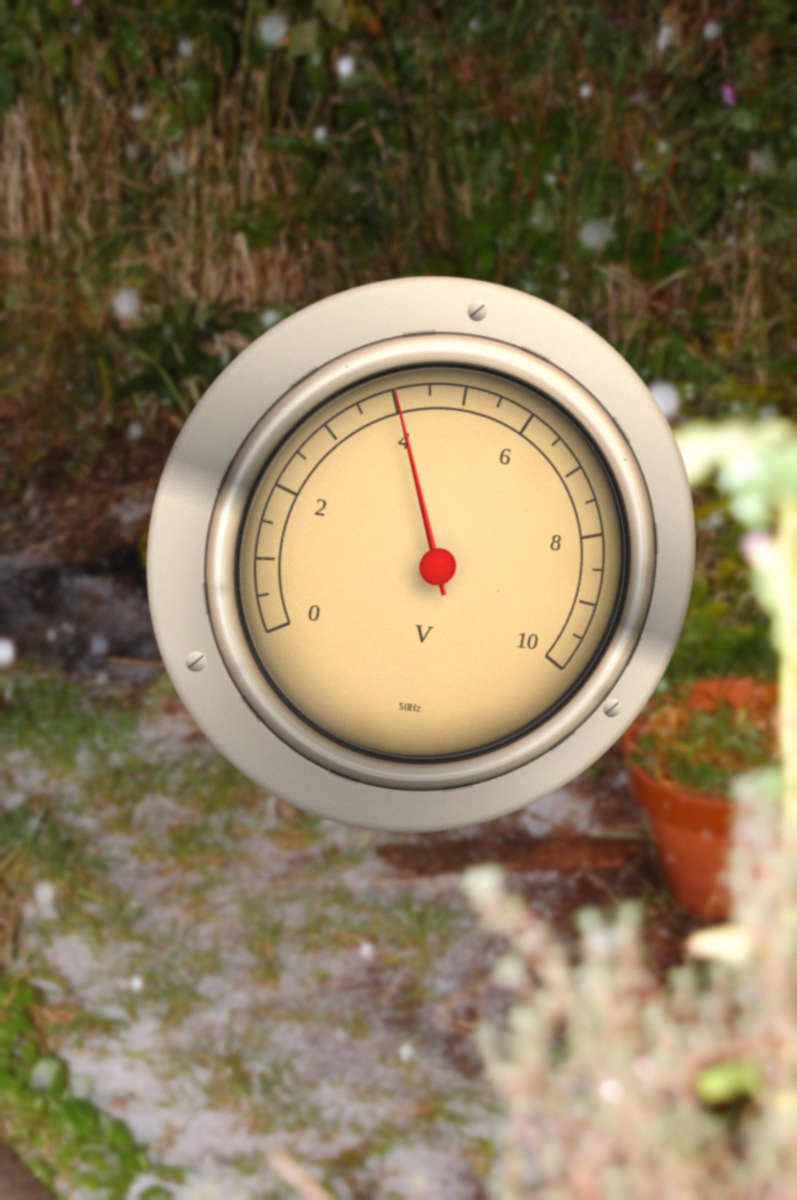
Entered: 4,V
